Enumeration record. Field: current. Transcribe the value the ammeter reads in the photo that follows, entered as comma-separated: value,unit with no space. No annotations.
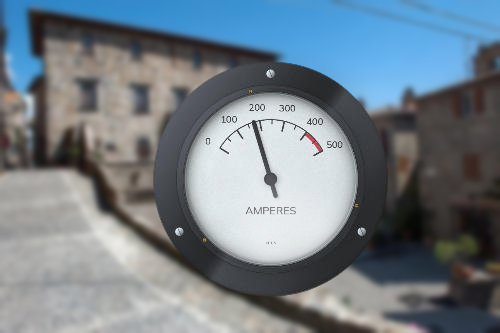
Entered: 175,A
